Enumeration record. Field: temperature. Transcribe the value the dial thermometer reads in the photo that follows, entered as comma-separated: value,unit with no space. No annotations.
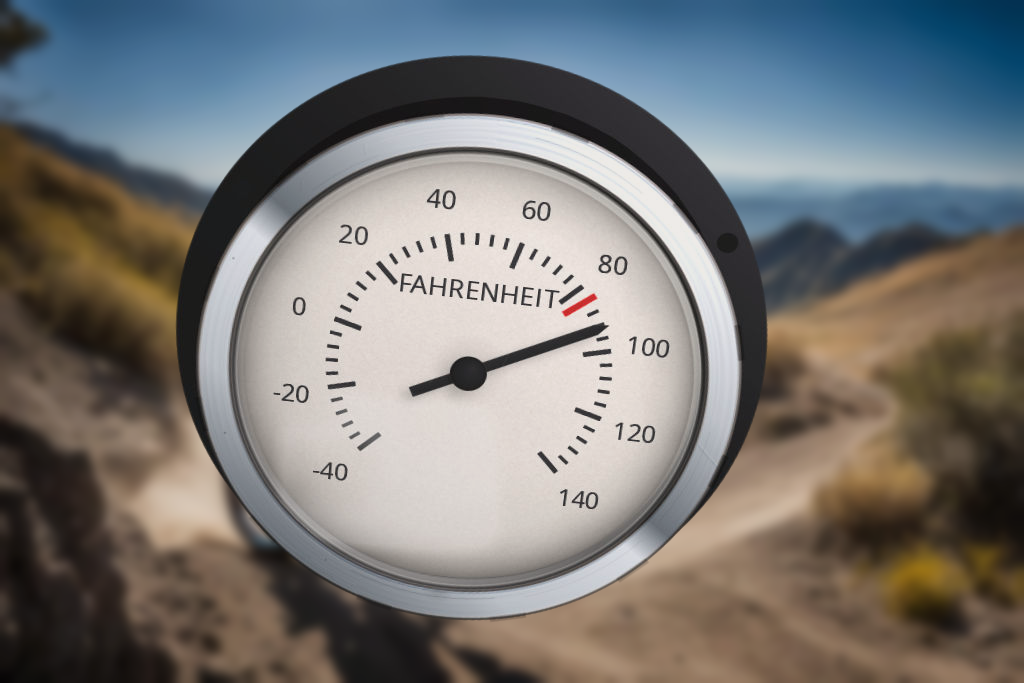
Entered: 92,°F
